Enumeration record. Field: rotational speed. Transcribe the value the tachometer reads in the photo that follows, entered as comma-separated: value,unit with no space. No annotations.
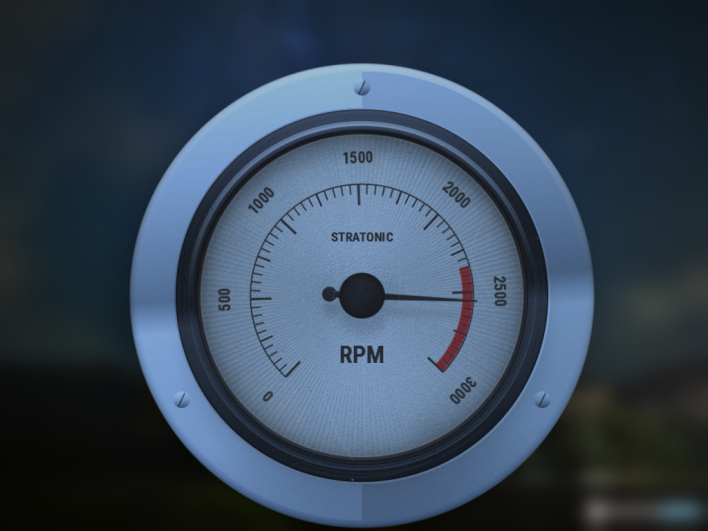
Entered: 2550,rpm
